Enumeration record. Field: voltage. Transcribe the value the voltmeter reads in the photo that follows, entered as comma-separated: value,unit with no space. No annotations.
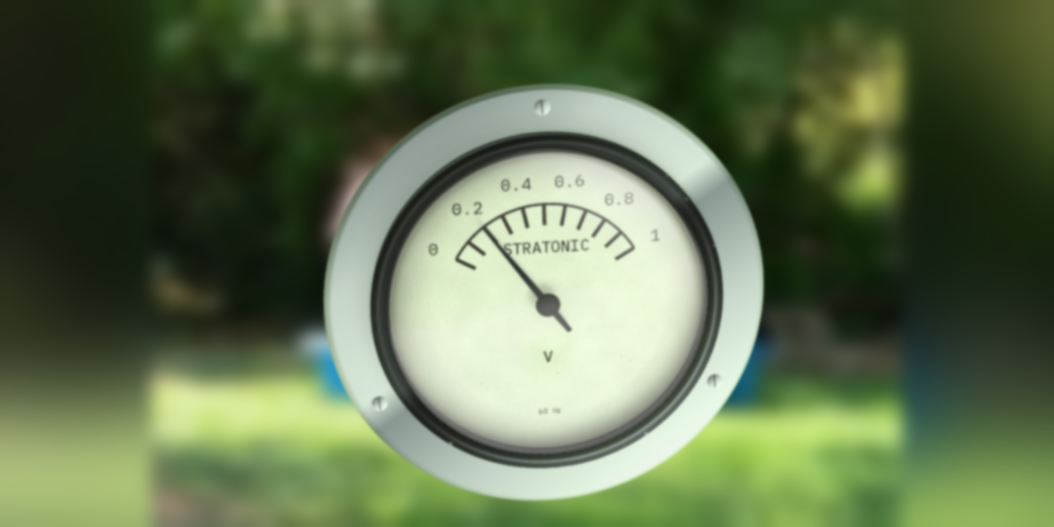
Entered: 0.2,V
